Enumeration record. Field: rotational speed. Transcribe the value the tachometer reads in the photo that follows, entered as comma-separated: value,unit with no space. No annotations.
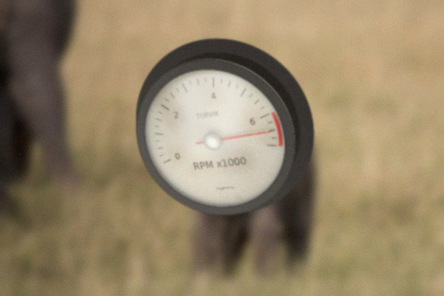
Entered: 6500,rpm
